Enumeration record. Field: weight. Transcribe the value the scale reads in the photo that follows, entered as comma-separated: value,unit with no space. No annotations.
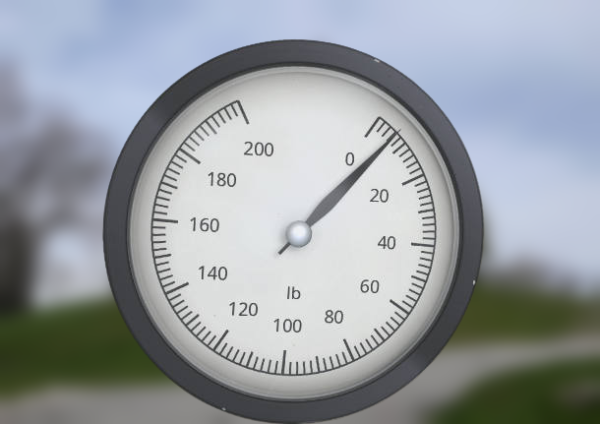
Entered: 6,lb
